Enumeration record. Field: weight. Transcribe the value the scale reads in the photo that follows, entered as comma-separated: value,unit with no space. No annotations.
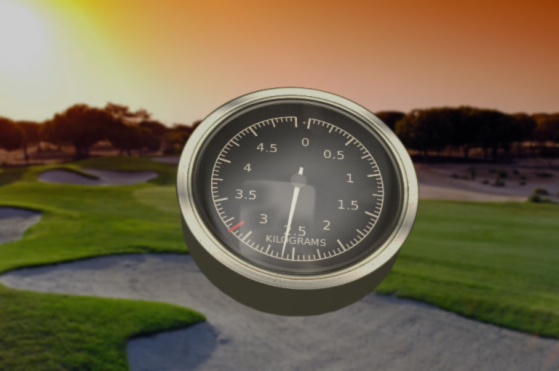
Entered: 2.6,kg
